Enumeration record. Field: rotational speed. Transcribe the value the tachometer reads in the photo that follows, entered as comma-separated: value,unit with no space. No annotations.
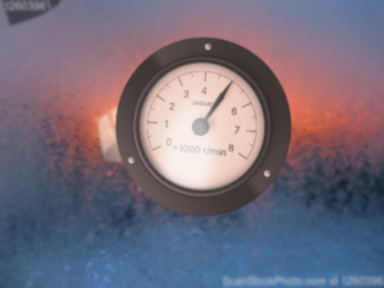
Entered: 5000,rpm
